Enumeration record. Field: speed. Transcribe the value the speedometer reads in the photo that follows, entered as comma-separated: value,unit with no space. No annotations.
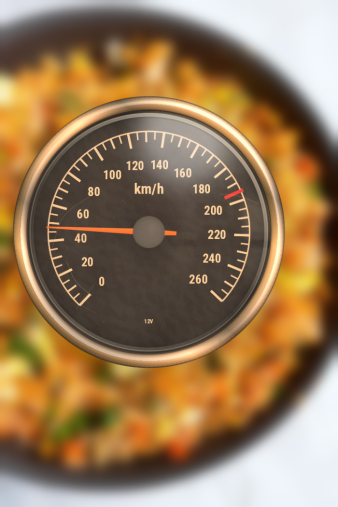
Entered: 47.5,km/h
